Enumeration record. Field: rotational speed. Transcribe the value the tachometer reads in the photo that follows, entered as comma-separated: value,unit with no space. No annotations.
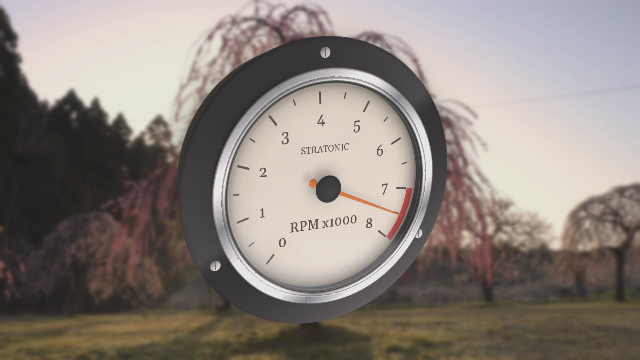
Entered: 7500,rpm
